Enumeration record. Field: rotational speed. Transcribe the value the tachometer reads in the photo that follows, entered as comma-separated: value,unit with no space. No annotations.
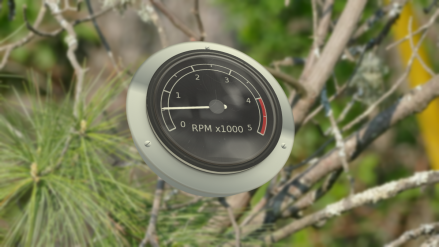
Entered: 500,rpm
